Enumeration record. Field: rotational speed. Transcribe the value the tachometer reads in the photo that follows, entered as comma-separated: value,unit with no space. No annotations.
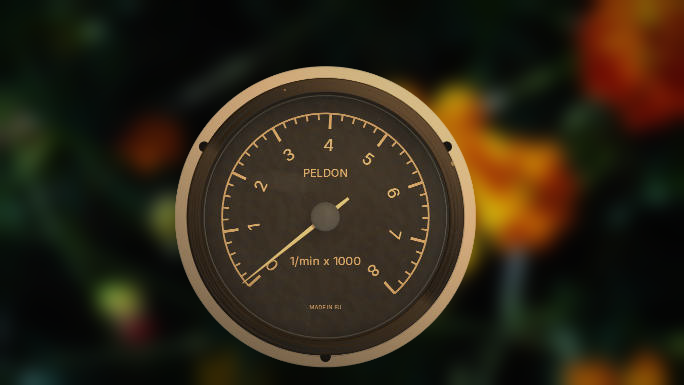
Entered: 100,rpm
